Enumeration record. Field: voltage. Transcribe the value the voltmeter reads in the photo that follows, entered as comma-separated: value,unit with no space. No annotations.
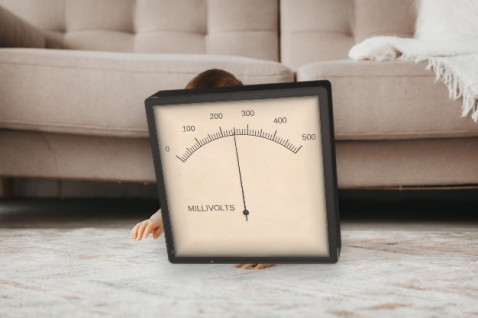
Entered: 250,mV
